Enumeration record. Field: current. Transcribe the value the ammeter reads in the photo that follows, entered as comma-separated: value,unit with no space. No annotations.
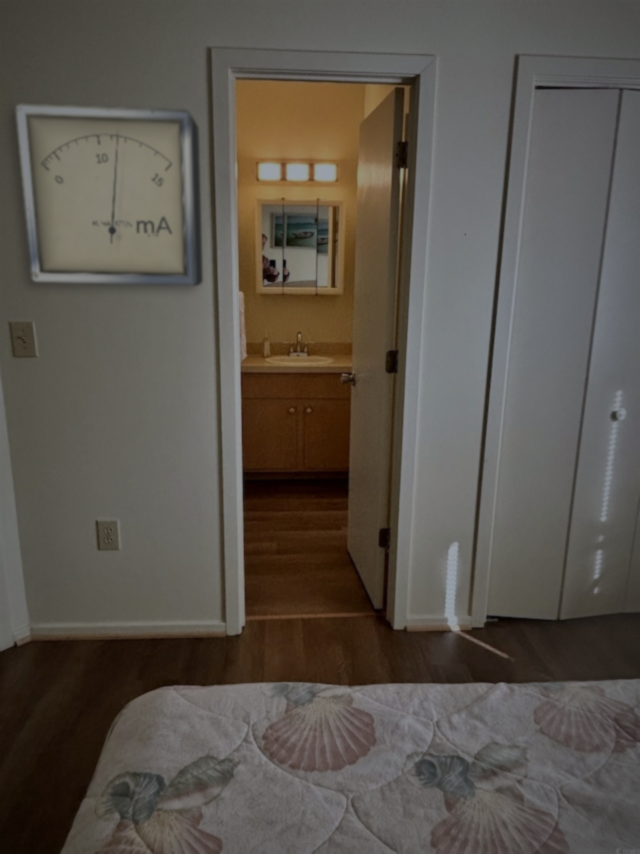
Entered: 11.5,mA
